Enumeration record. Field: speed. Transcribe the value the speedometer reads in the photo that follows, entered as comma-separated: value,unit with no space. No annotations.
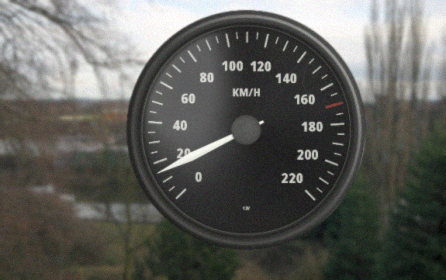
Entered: 15,km/h
